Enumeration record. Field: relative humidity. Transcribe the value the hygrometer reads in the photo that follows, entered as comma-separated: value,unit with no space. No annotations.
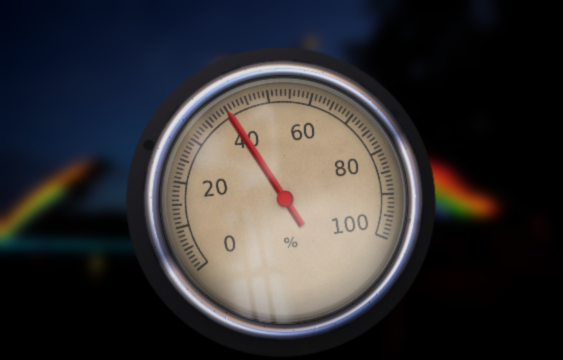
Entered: 40,%
